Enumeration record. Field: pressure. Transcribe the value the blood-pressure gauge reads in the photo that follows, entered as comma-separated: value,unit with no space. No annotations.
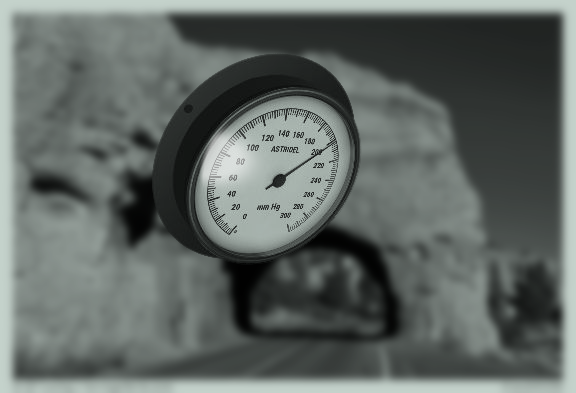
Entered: 200,mmHg
